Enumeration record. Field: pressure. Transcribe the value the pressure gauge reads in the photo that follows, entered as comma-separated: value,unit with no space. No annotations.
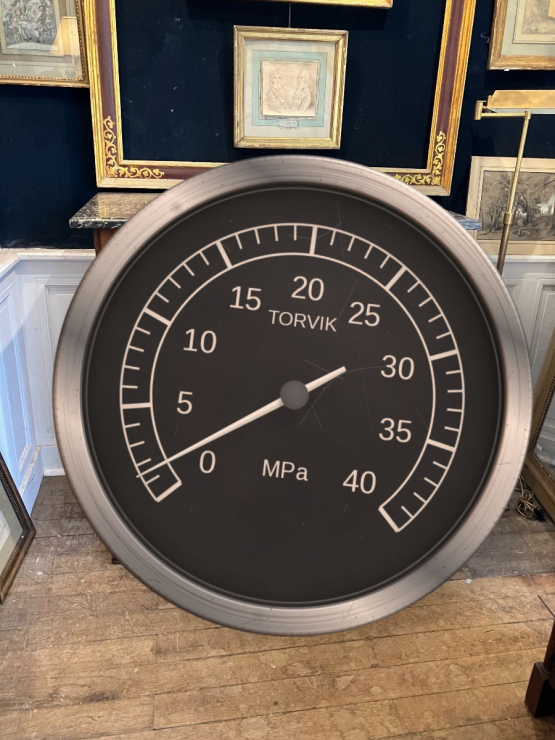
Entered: 1.5,MPa
